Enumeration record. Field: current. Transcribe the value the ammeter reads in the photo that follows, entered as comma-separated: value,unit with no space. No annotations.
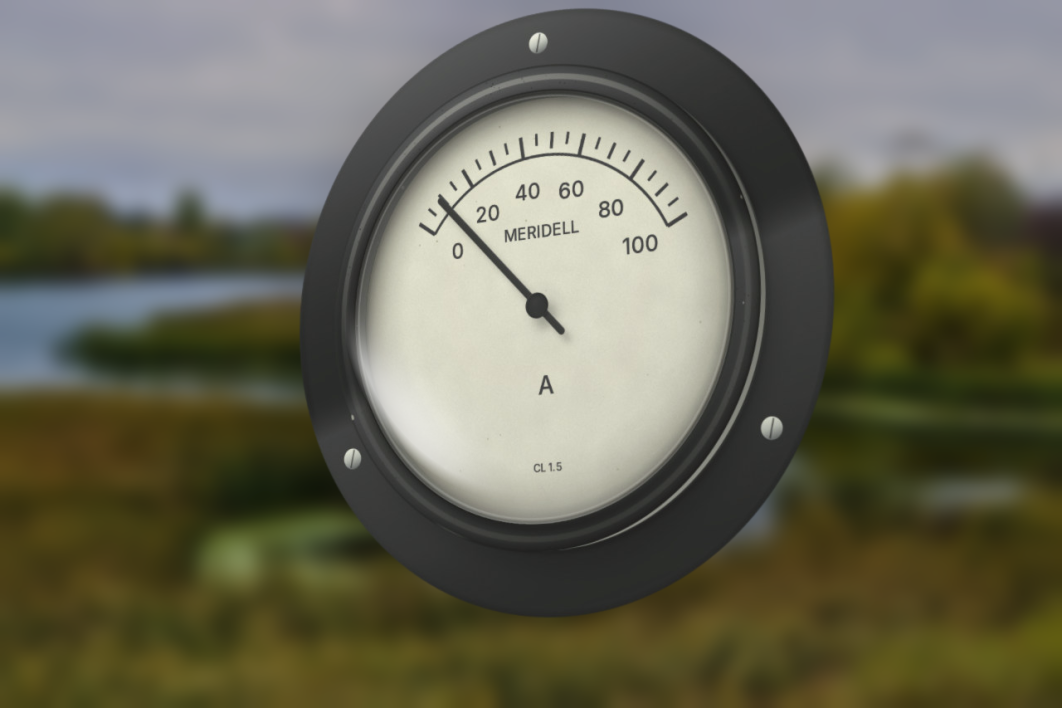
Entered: 10,A
